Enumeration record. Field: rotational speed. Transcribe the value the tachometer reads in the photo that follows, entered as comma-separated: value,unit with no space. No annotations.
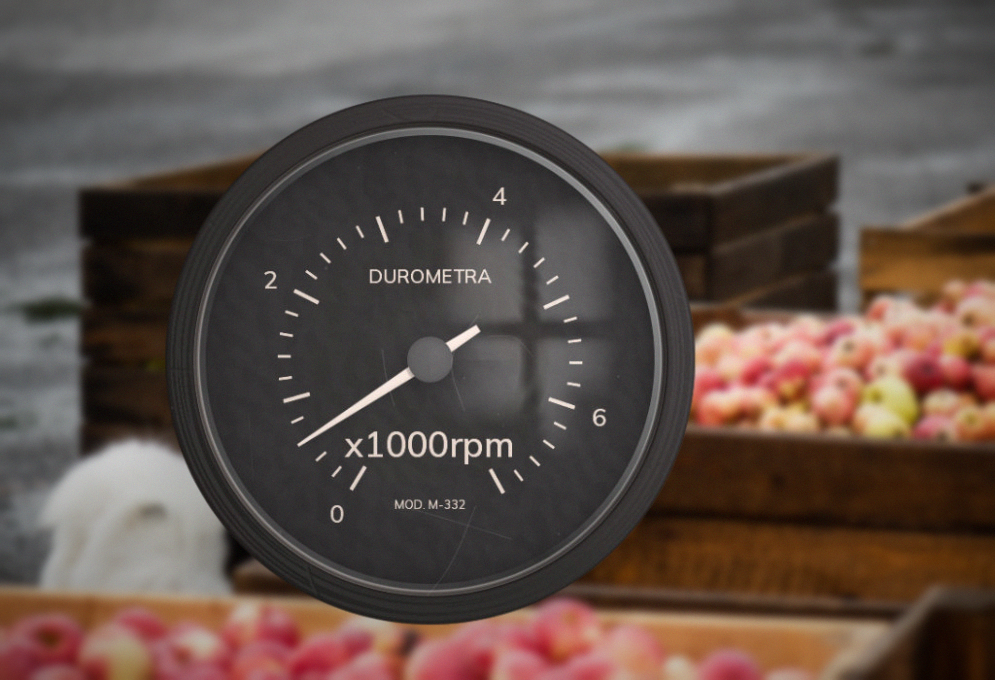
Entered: 600,rpm
